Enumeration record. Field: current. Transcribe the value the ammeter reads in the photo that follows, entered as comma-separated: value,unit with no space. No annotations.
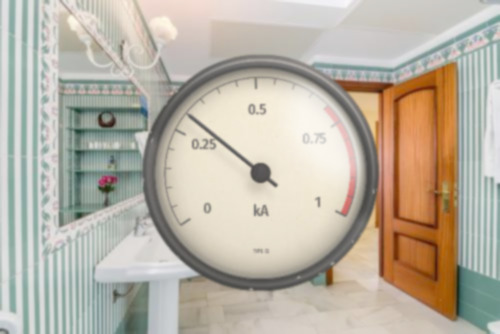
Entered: 0.3,kA
